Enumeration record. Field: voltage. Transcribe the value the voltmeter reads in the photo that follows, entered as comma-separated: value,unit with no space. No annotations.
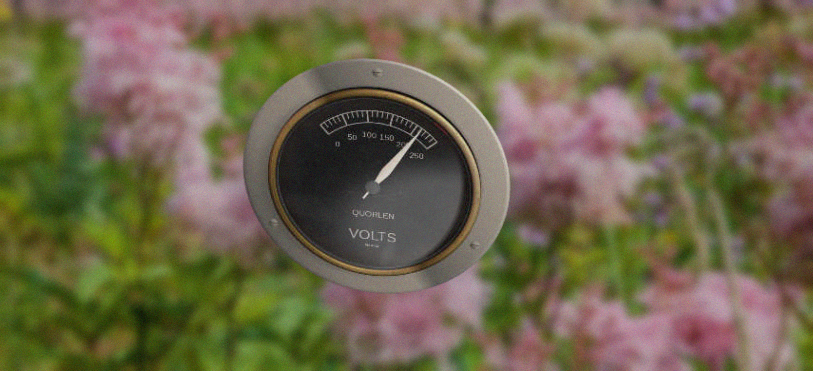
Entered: 210,V
